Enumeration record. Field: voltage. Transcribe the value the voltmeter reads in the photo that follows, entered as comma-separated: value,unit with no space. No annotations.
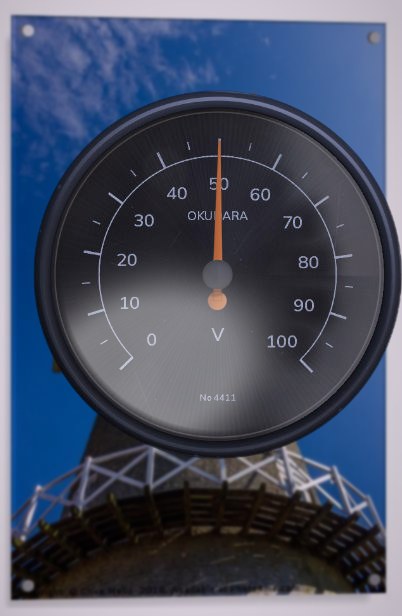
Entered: 50,V
